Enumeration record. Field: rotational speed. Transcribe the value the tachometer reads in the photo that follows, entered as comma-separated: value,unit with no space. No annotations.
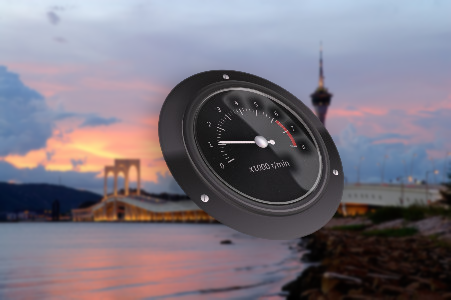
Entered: 1000,rpm
